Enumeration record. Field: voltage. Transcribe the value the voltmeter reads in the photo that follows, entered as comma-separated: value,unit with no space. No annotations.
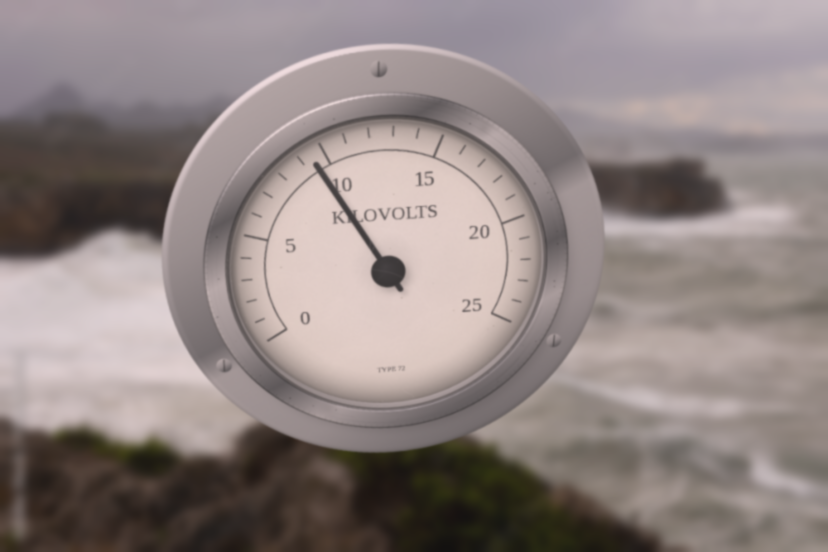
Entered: 9.5,kV
